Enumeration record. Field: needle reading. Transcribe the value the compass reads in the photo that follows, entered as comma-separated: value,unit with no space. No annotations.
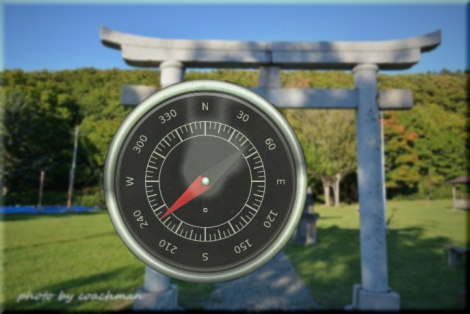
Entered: 230,°
